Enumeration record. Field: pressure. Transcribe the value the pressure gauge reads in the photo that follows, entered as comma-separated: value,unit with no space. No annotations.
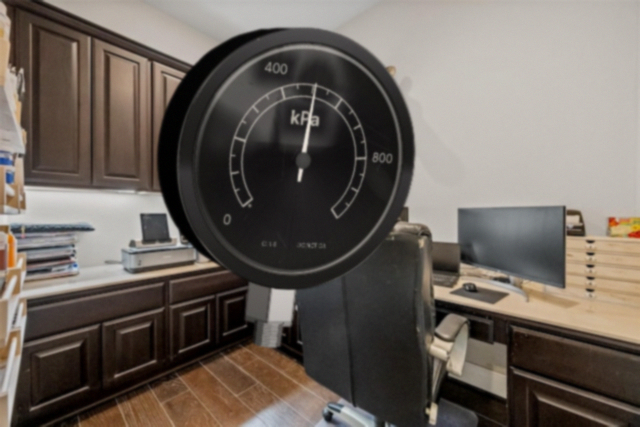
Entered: 500,kPa
